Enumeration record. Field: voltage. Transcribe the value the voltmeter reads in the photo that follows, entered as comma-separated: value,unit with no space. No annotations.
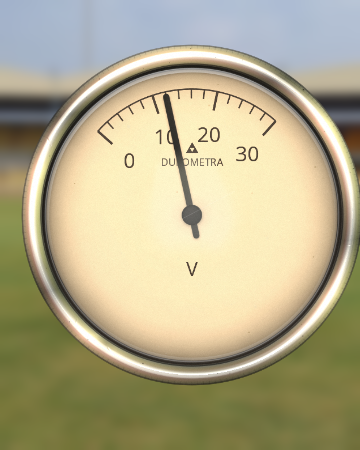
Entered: 12,V
